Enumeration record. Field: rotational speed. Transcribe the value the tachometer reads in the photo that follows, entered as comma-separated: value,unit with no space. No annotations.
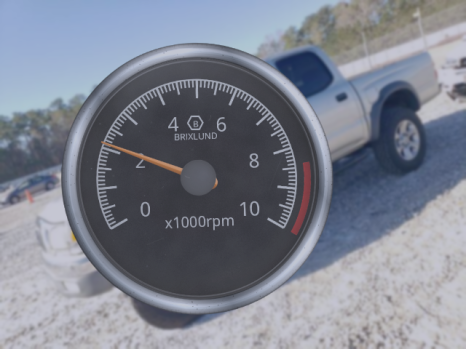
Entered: 2100,rpm
